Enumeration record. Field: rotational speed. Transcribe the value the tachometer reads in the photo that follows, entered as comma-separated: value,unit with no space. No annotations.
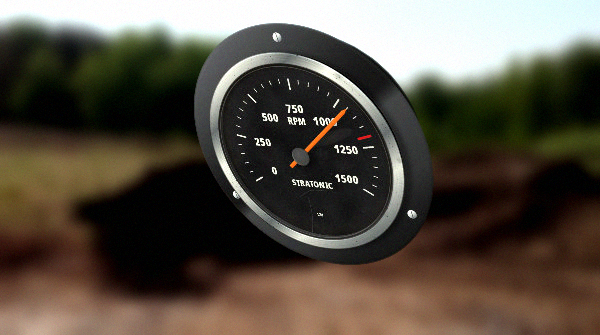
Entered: 1050,rpm
